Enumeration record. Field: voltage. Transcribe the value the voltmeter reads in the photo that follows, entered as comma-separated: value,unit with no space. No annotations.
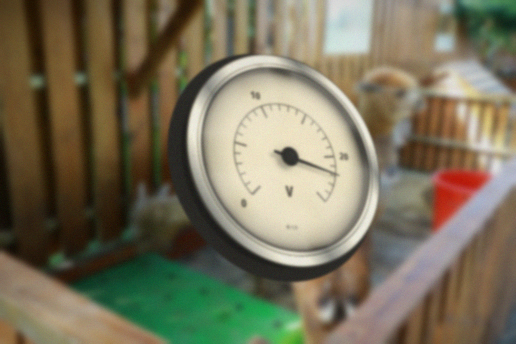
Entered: 22,V
